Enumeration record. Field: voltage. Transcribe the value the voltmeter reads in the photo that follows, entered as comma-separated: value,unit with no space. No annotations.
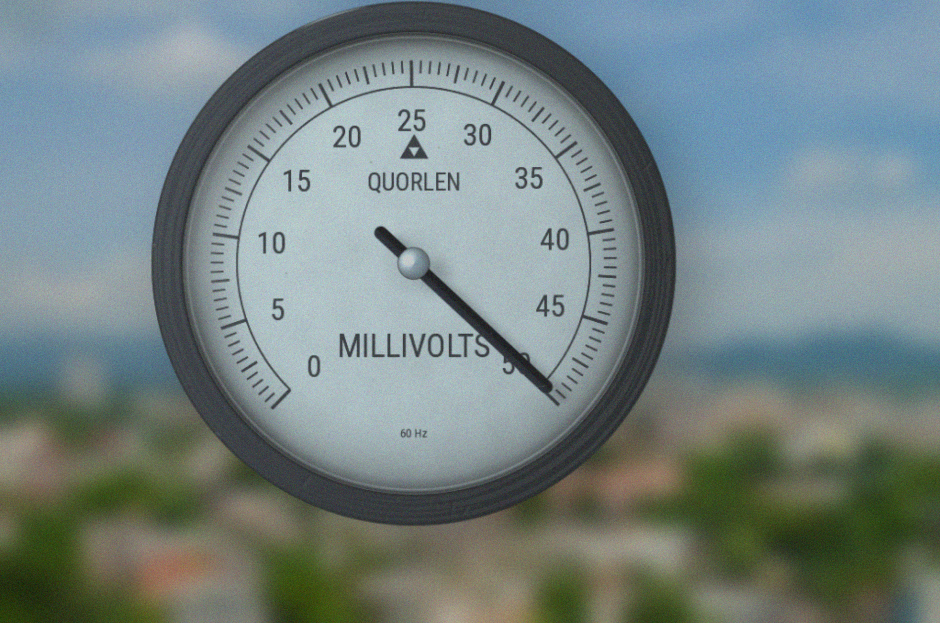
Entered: 49.75,mV
